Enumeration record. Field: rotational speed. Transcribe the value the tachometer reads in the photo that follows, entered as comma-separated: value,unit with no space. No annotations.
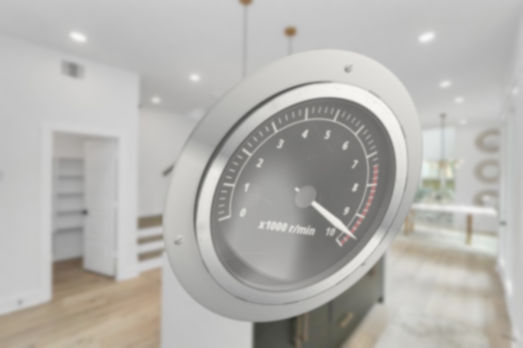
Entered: 9600,rpm
